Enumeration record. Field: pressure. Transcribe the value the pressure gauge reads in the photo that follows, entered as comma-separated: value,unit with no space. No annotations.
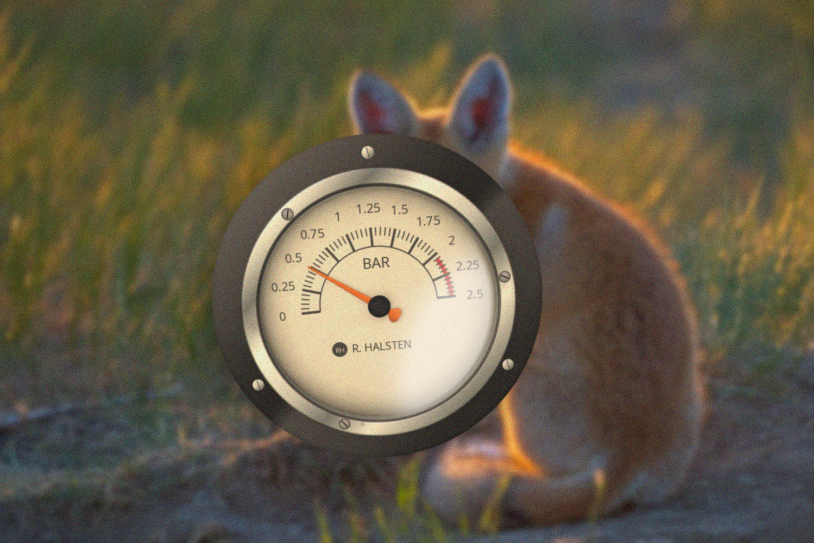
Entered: 0.5,bar
